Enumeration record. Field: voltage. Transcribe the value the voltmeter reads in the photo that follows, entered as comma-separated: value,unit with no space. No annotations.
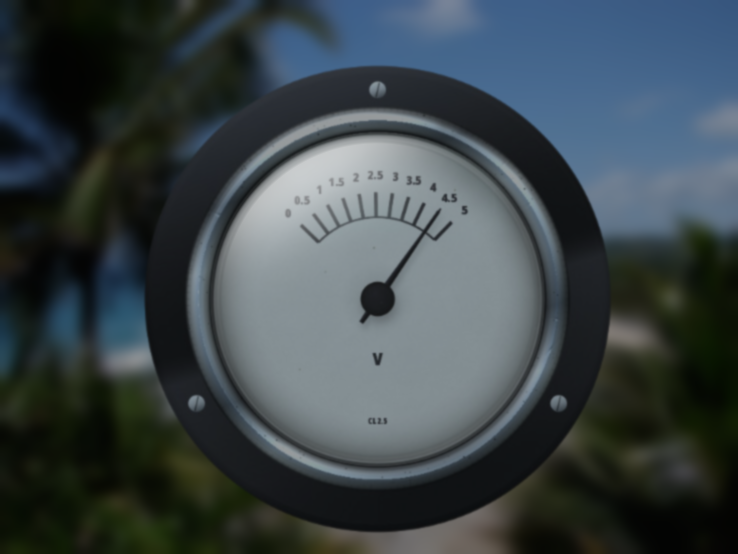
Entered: 4.5,V
